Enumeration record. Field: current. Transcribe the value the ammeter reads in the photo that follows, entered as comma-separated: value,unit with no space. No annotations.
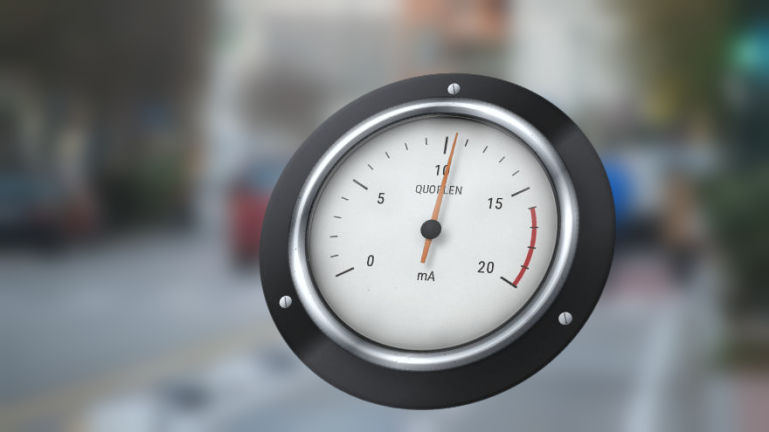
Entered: 10.5,mA
